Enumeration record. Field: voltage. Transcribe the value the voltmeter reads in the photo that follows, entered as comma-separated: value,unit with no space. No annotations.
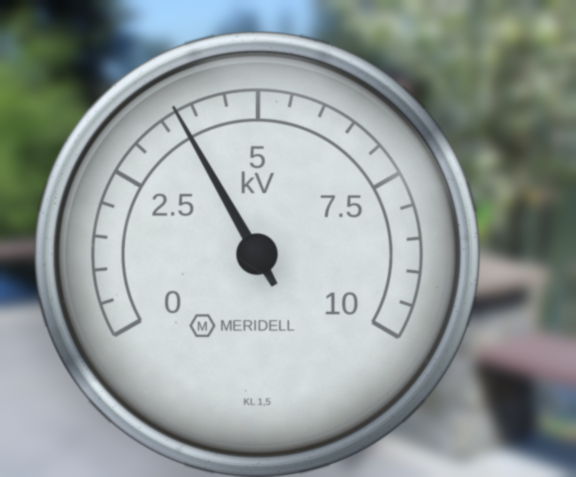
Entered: 3.75,kV
